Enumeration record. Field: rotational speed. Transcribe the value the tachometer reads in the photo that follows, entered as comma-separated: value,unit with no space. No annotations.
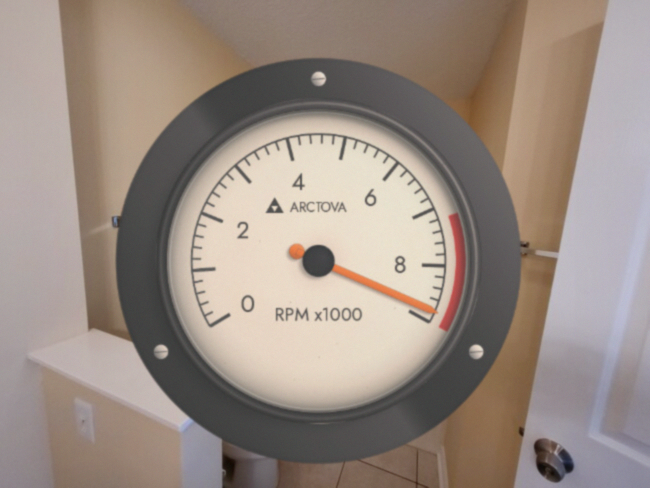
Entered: 8800,rpm
